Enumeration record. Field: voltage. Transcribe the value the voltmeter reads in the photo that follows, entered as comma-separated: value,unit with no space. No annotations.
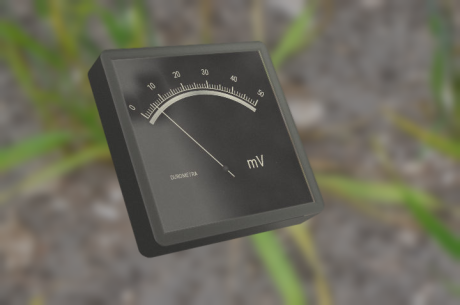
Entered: 5,mV
